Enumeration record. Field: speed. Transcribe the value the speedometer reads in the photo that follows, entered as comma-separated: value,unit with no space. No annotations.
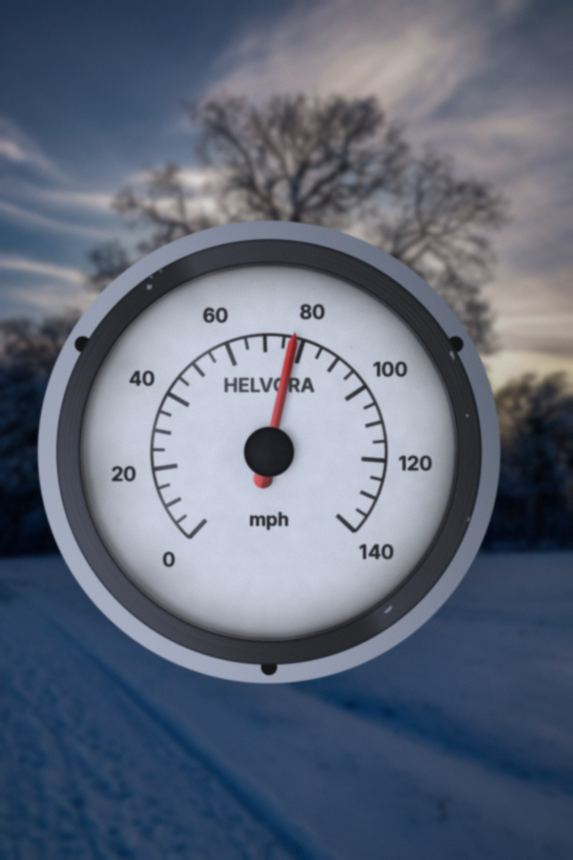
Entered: 77.5,mph
